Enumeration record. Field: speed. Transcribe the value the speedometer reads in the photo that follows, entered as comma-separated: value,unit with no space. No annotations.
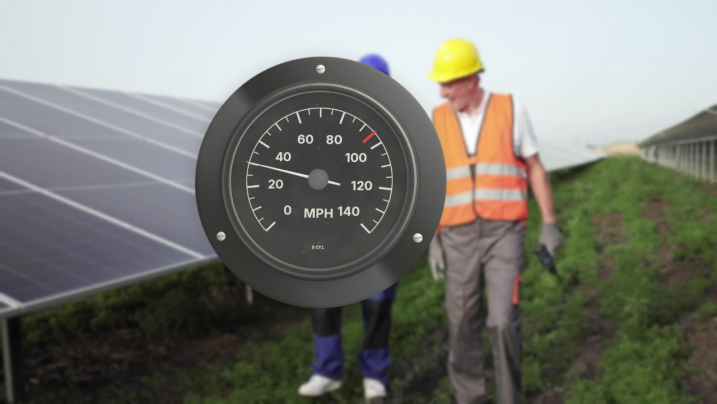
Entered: 30,mph
